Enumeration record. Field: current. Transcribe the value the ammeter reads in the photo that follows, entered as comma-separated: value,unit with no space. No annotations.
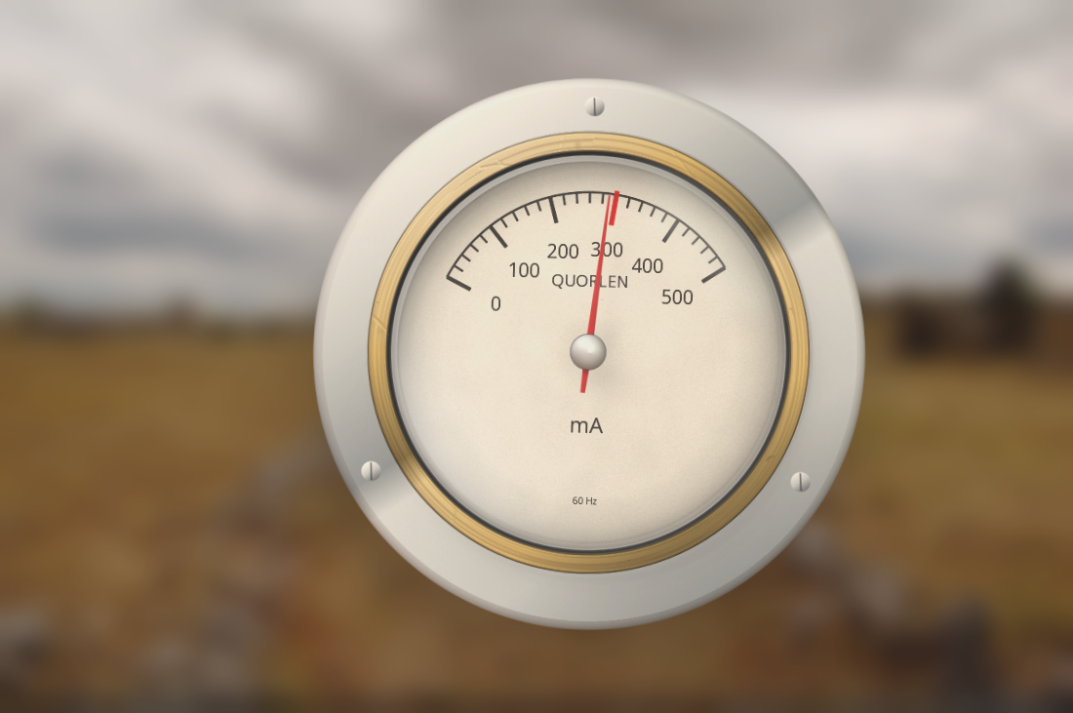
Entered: 290,mA
